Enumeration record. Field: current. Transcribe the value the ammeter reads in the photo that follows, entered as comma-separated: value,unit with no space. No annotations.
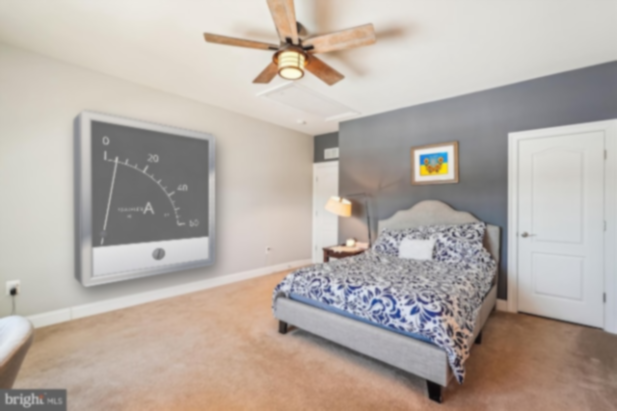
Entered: 5,A
